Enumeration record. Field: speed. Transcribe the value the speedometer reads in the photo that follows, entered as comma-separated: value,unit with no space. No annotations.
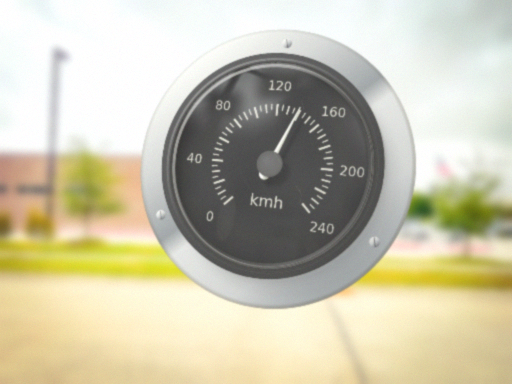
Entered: 140,km/h
